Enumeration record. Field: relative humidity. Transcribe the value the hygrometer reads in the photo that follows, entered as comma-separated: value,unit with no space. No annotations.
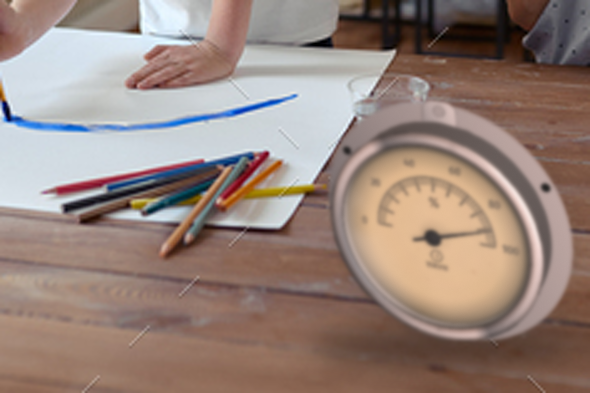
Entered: 90,%
